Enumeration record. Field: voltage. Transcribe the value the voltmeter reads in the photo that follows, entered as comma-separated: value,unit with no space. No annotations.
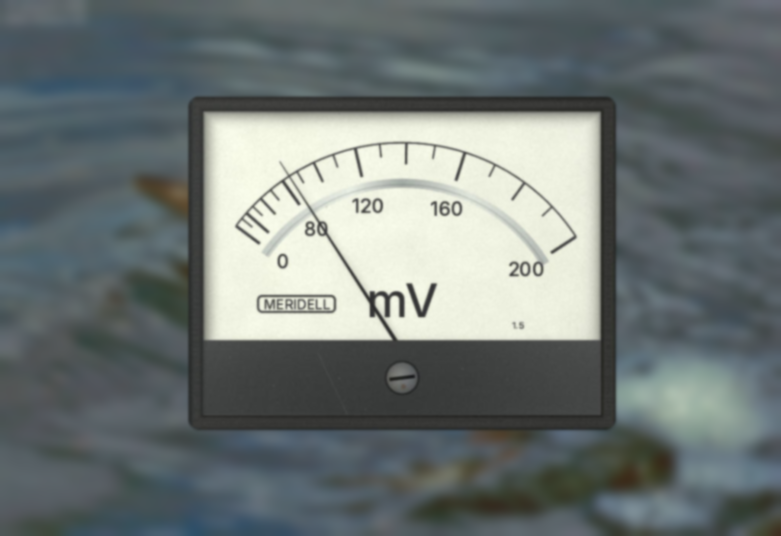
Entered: 85,mV
